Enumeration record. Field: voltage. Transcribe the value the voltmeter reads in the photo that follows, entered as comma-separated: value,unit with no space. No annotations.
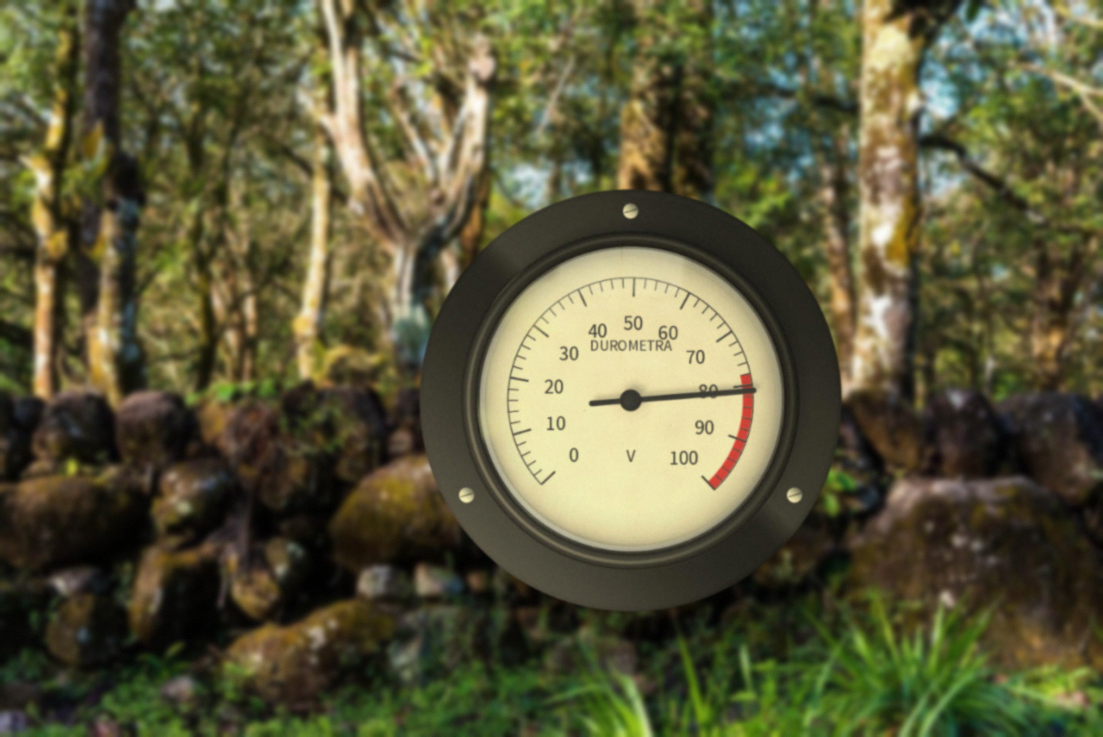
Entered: 81,V
